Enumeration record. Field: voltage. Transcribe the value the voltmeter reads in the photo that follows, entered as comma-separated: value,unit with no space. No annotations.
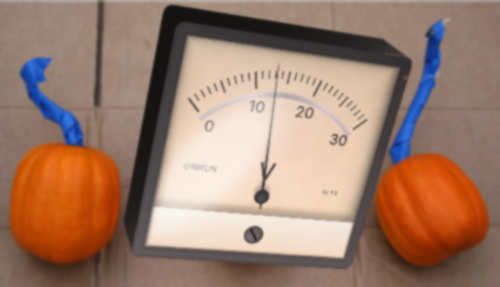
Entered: 13,V
